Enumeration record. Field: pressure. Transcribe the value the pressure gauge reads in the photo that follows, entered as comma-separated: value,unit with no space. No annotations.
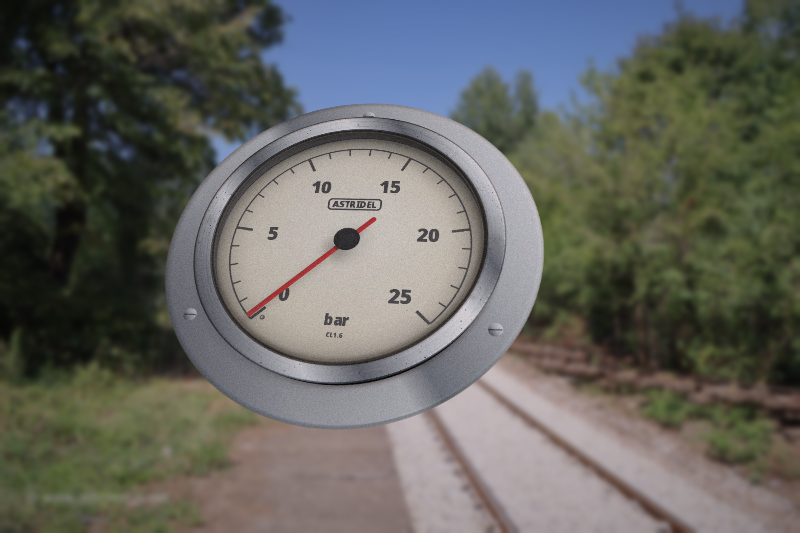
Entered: 0,bar
